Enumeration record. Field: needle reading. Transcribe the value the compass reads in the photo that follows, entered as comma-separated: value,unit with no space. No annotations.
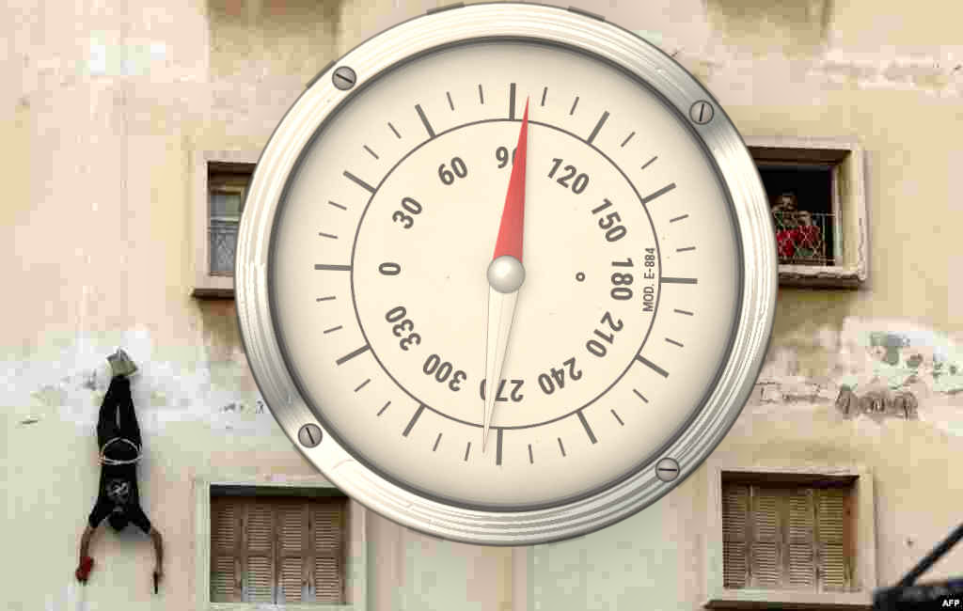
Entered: 95,°
